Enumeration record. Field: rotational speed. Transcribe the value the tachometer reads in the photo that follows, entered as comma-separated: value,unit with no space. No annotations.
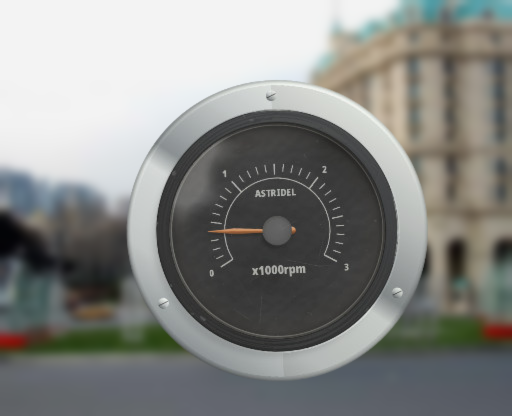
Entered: 400,rpm
